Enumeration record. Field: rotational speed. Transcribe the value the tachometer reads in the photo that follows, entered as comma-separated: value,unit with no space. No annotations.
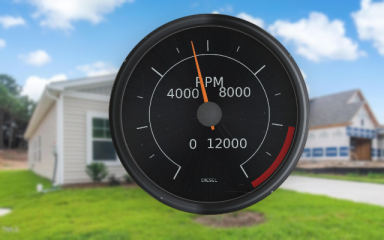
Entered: 5500,rpm
